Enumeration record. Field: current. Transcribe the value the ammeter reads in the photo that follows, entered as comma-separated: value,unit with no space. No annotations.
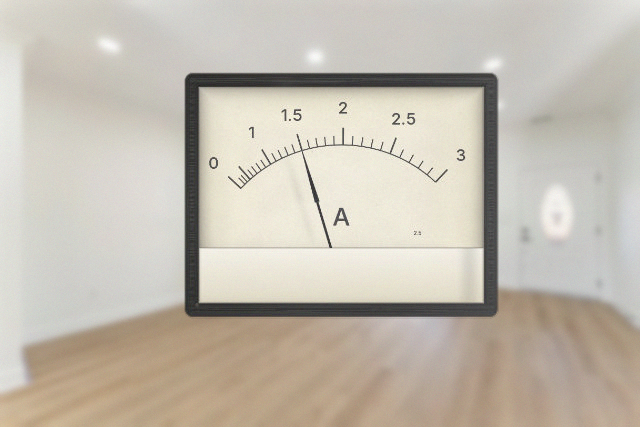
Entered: 1.5,A
